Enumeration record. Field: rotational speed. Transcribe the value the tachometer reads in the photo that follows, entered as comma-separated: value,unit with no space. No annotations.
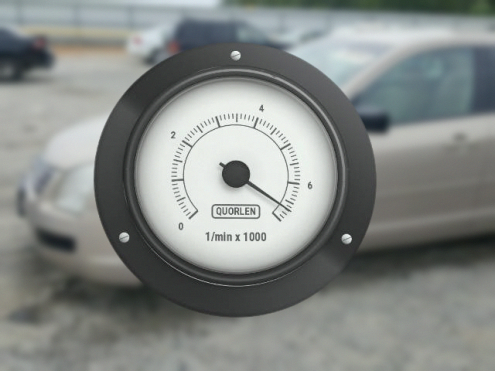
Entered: 6700,rpm
